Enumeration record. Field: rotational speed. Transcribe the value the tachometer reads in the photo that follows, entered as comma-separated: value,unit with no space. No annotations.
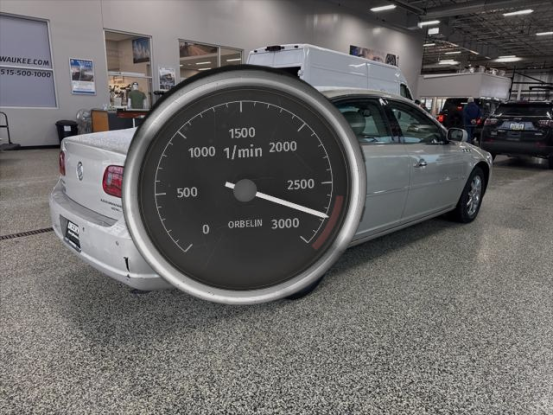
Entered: 2750,rpm
